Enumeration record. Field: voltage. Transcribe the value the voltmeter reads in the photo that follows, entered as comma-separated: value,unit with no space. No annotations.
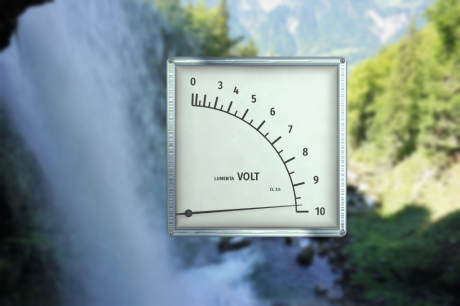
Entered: 9.75,V
